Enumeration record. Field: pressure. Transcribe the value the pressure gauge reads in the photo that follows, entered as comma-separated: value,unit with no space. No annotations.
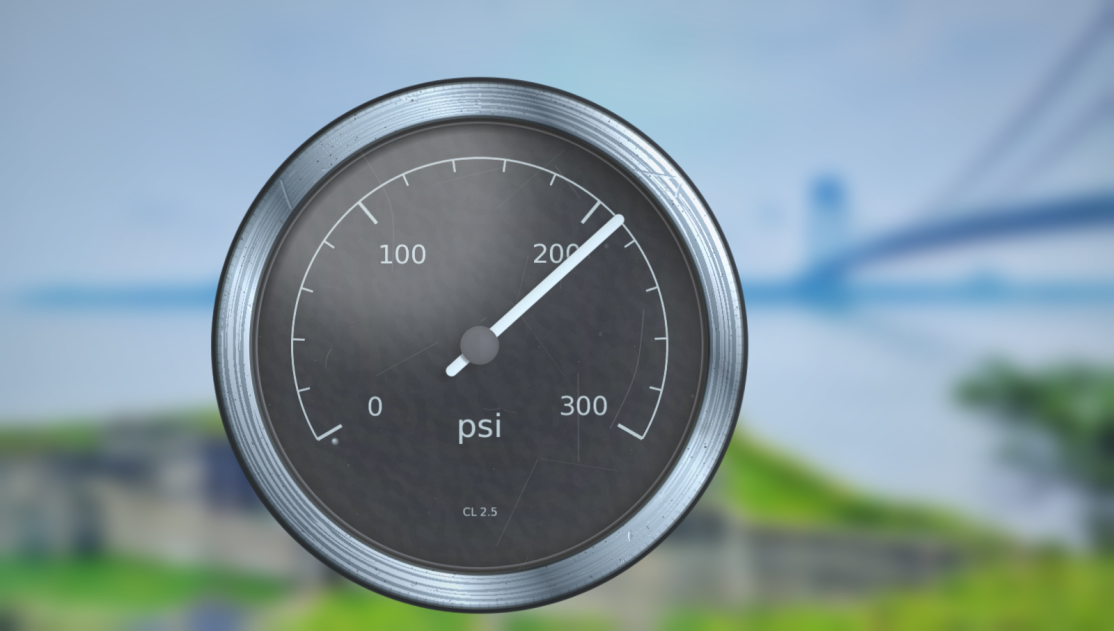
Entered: 210,psi
